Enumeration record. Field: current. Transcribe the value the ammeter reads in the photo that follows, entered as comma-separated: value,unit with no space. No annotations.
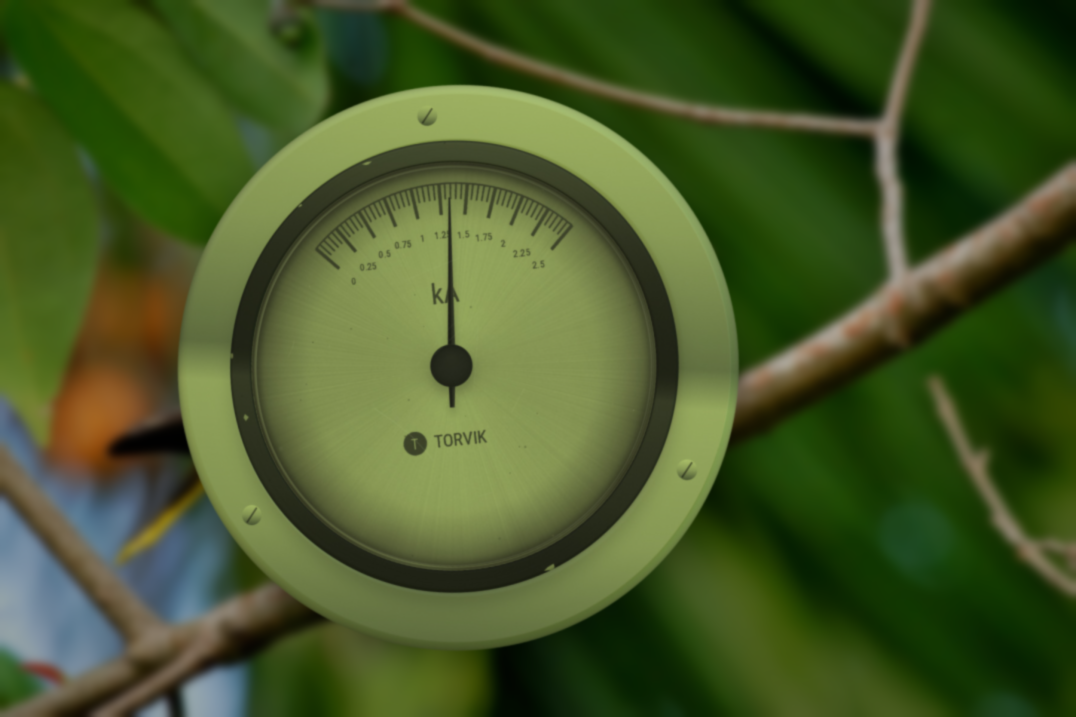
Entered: 1.35,kA
